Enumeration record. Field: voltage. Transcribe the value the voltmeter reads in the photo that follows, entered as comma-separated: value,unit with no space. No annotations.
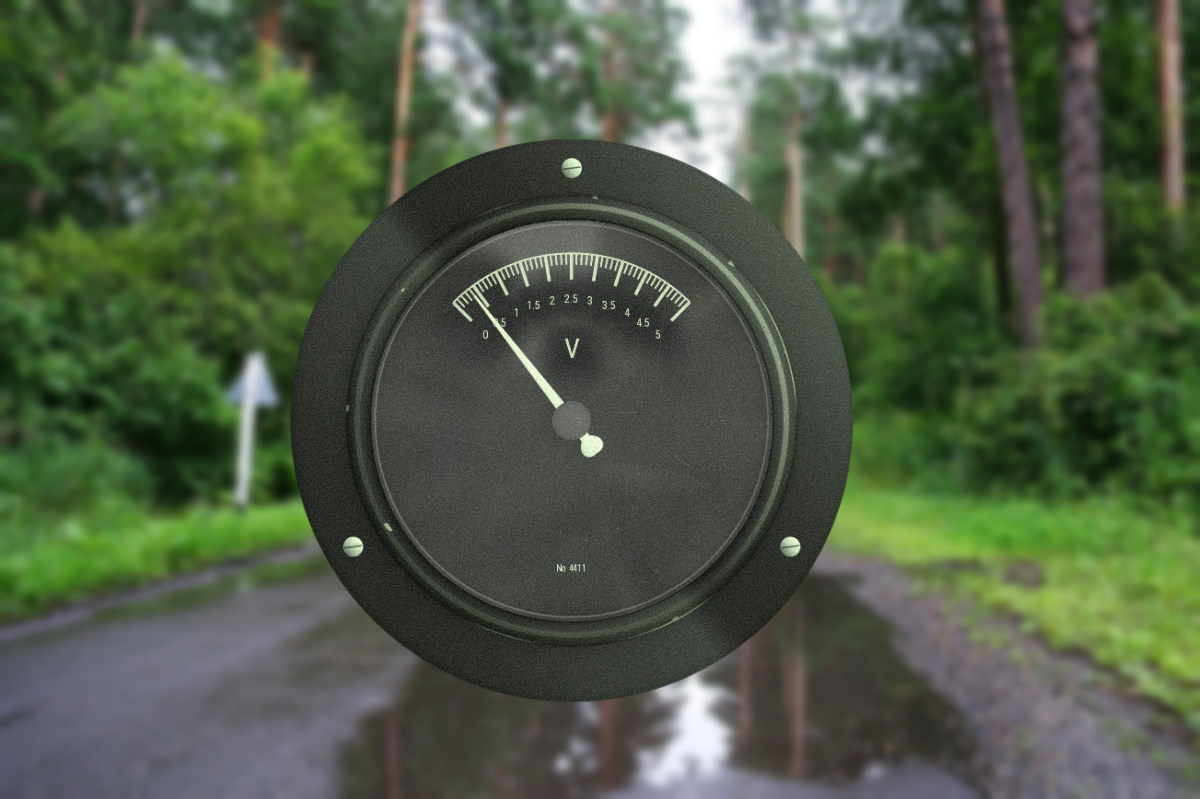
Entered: 0.4,V
